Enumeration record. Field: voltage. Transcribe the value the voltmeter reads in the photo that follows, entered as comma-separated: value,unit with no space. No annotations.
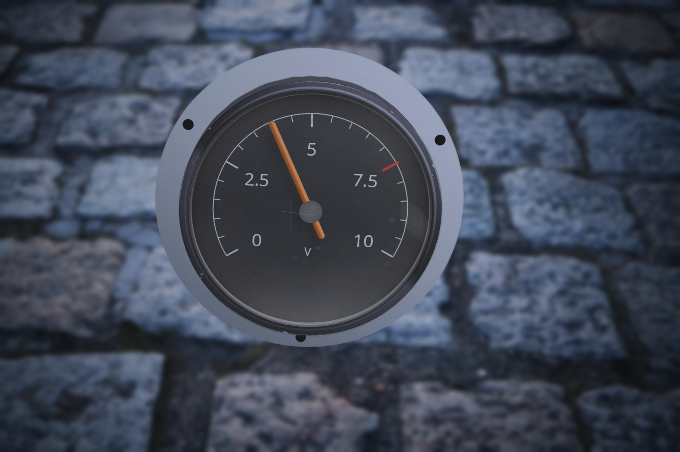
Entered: 4,V
